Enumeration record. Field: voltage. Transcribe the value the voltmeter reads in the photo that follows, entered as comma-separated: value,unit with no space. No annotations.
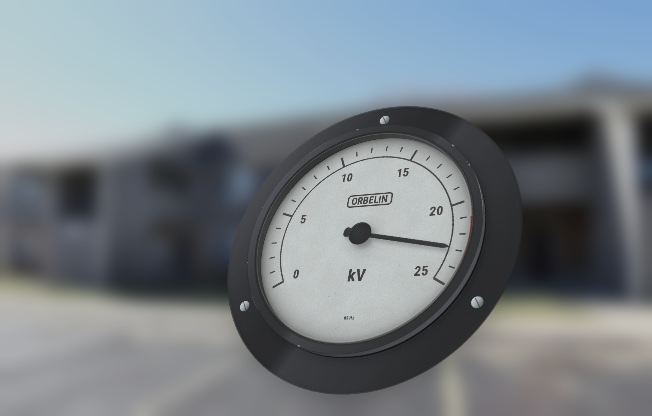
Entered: 23,kV
